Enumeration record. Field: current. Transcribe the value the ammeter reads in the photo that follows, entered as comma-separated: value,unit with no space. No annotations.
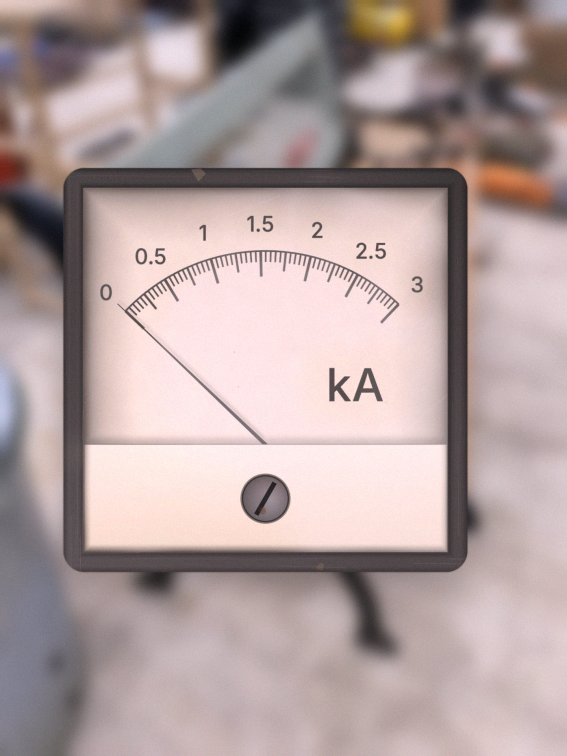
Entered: 0,kA
